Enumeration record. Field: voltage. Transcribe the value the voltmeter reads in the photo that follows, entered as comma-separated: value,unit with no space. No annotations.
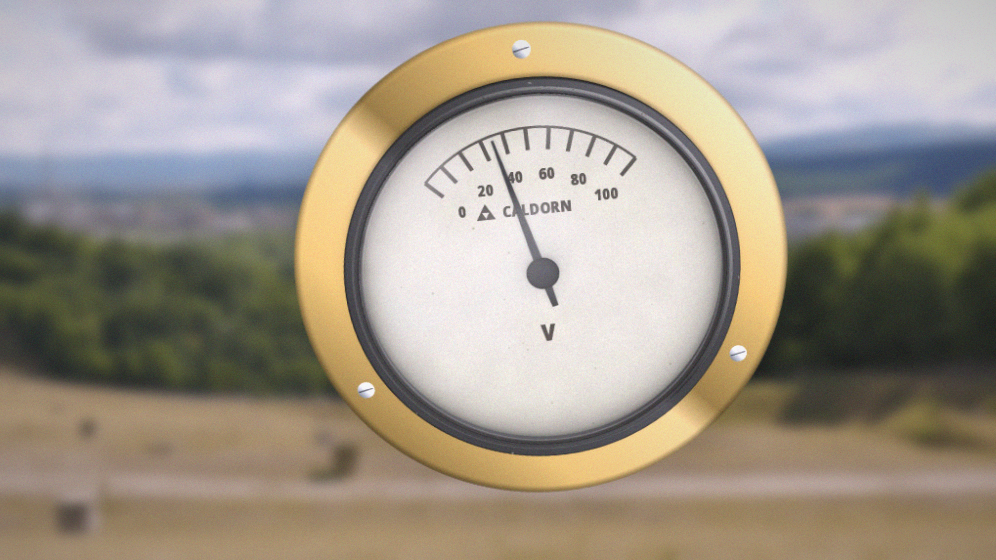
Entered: 35,V
